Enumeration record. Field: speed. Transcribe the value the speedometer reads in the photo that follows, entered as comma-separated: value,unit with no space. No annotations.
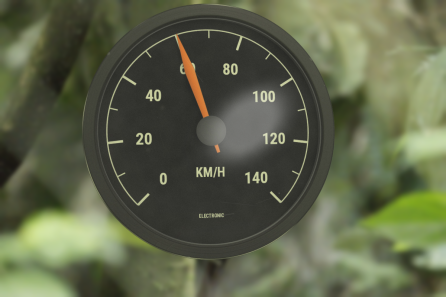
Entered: 60,km/h
